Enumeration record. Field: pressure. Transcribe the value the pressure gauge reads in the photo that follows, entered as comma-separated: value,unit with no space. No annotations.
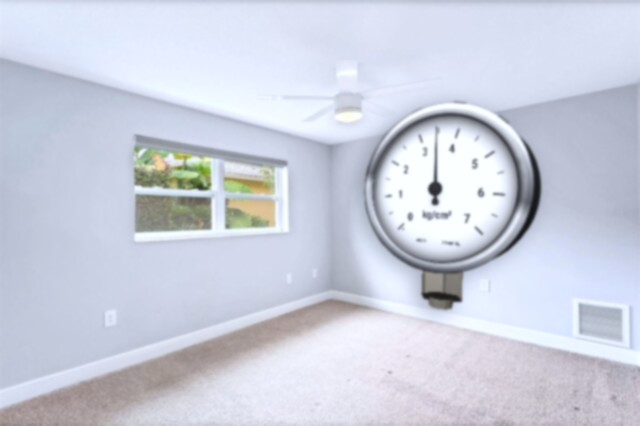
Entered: 3.5,kg/cm²
